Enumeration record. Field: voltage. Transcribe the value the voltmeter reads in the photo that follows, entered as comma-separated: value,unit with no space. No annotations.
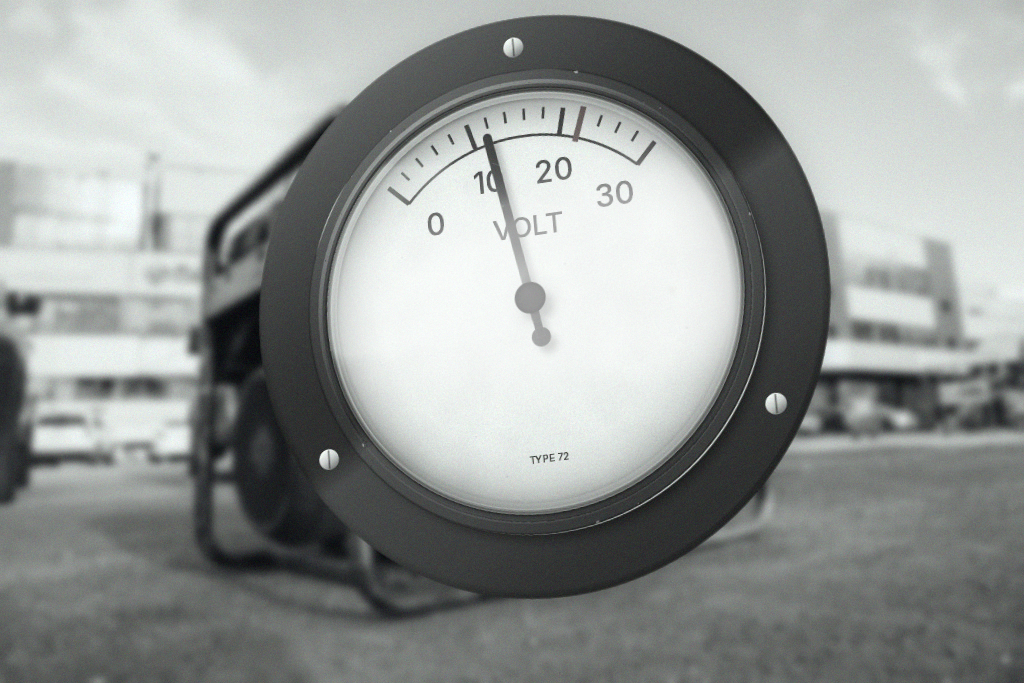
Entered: 12,V
